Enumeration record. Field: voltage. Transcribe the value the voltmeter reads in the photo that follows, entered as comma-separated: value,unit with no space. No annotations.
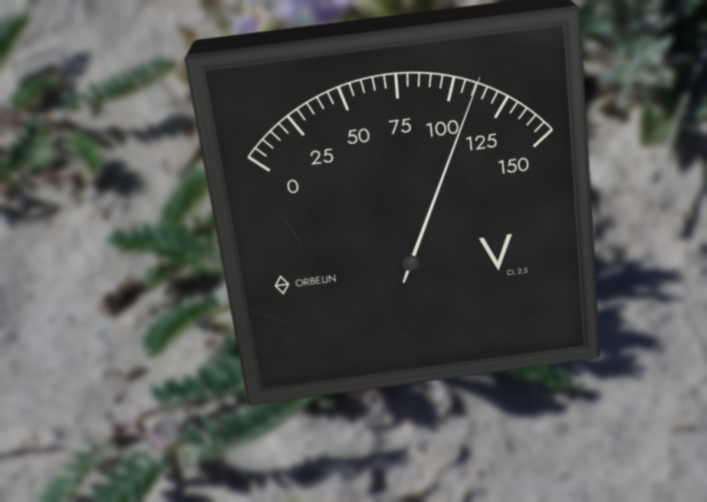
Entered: 110,V
